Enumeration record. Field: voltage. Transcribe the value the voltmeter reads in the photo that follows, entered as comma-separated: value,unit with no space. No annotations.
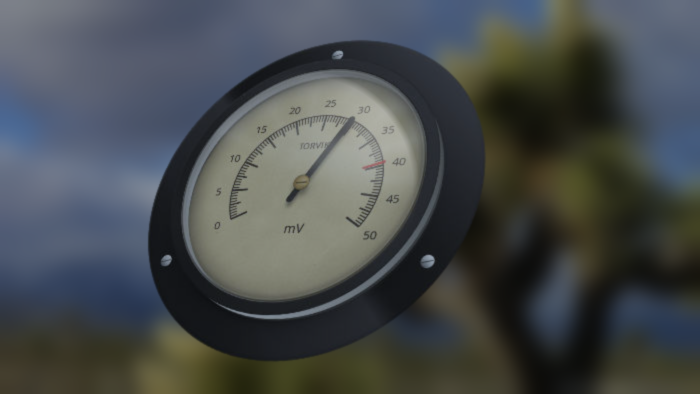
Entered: 30,mV
